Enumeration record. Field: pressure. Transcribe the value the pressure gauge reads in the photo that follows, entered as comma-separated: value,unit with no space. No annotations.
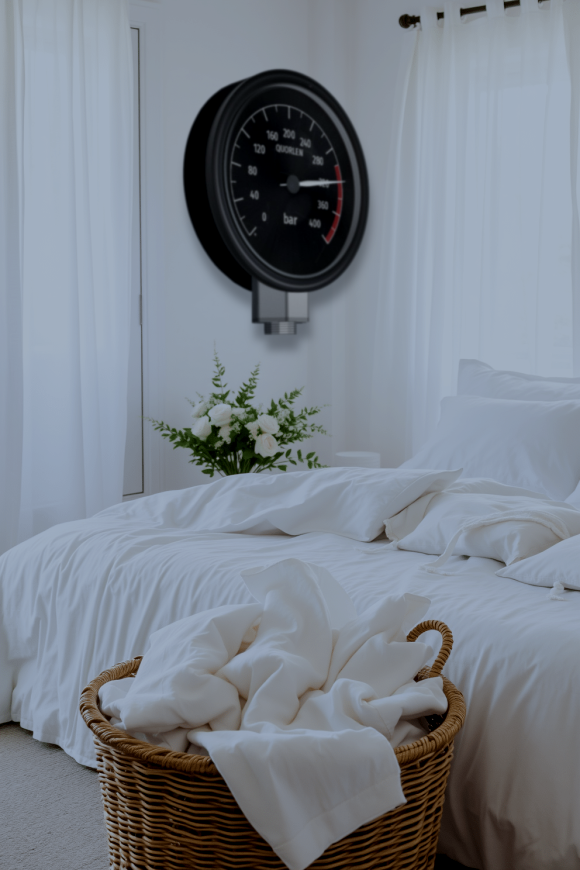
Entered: 320,bar
